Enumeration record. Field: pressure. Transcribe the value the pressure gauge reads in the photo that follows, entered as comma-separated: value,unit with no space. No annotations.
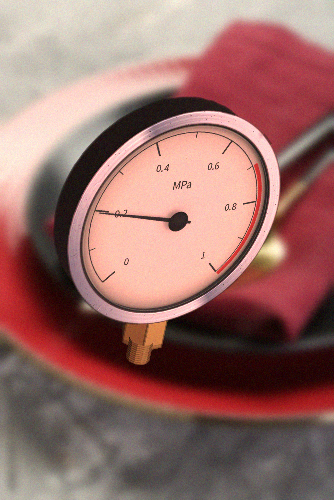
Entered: 0.2,MPa
